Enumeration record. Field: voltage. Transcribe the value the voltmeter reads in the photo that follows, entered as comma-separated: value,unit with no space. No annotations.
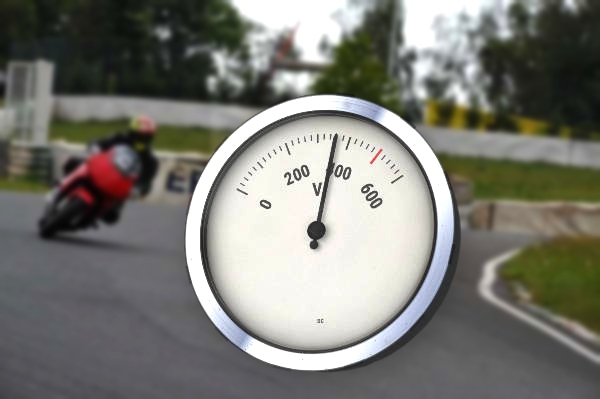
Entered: 360,V
